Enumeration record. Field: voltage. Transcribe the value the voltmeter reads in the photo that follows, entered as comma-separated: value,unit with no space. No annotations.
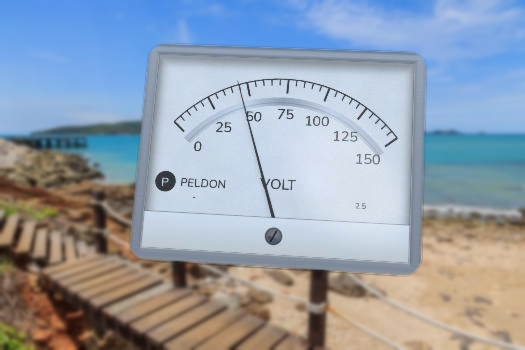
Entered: 45,V
